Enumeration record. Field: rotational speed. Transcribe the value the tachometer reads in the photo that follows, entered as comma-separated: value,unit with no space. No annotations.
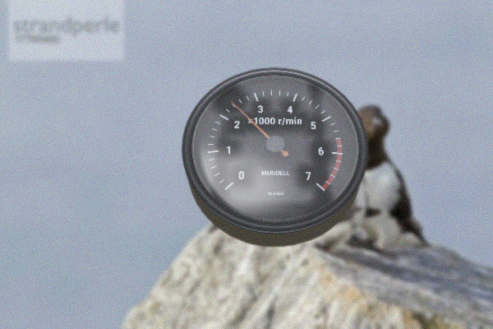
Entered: 2400,rpm
